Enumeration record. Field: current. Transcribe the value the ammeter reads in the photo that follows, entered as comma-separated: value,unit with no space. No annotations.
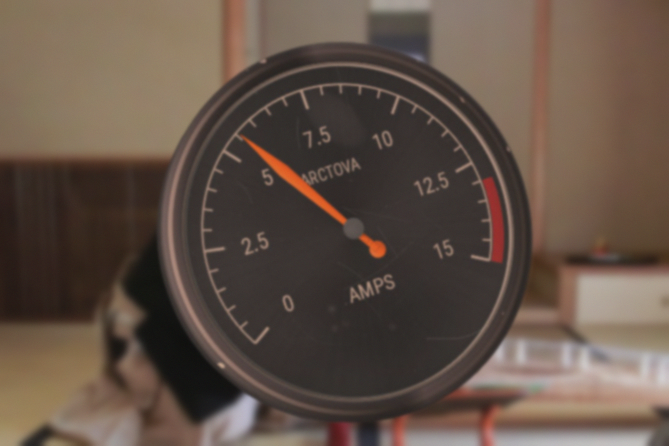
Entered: 5.5,A
